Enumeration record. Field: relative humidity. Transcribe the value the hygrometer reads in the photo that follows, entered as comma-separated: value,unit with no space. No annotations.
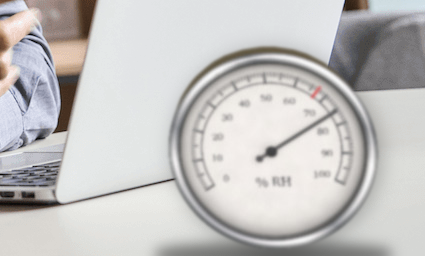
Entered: 75,%
